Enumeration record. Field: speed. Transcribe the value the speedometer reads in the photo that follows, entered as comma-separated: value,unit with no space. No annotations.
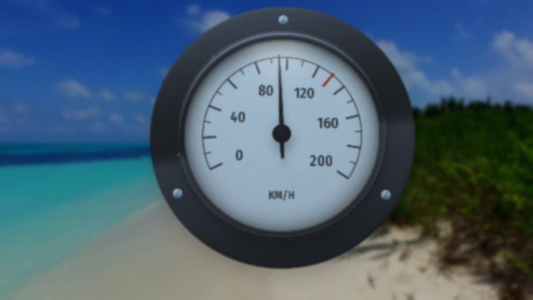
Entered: 95,km/h
